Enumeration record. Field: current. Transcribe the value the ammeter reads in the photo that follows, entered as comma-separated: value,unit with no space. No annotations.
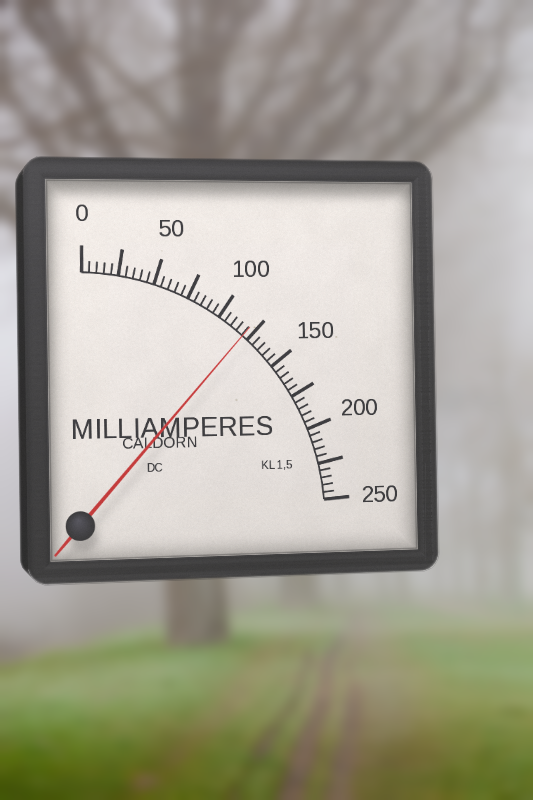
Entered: 120,mA
